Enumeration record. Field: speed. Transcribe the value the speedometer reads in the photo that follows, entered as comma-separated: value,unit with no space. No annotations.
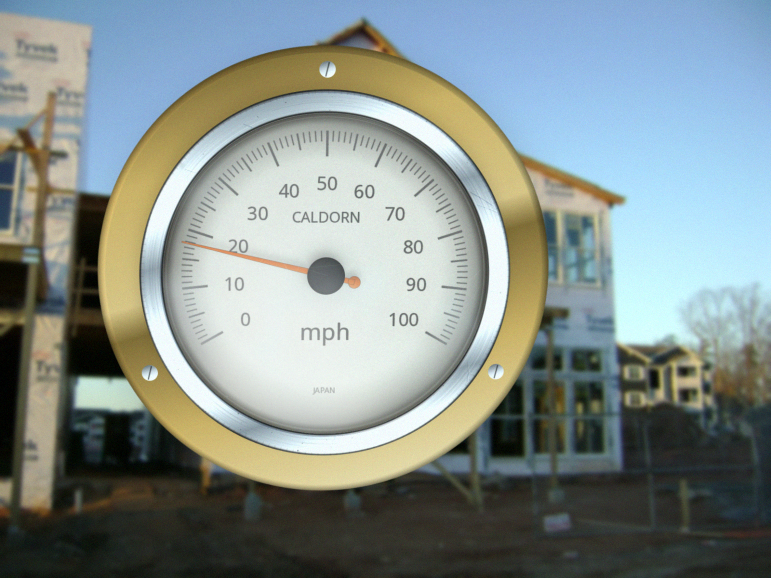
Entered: 18,mph
